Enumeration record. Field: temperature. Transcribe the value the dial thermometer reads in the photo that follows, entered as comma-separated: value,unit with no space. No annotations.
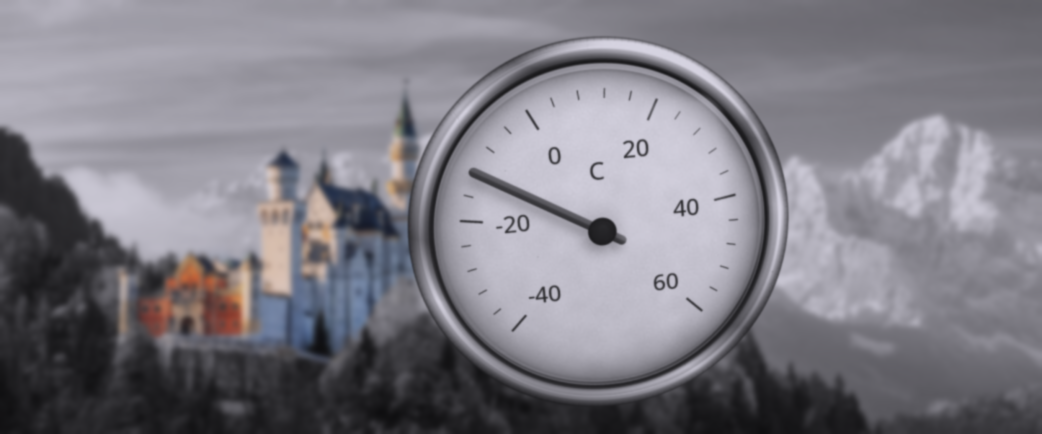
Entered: -12,°C
